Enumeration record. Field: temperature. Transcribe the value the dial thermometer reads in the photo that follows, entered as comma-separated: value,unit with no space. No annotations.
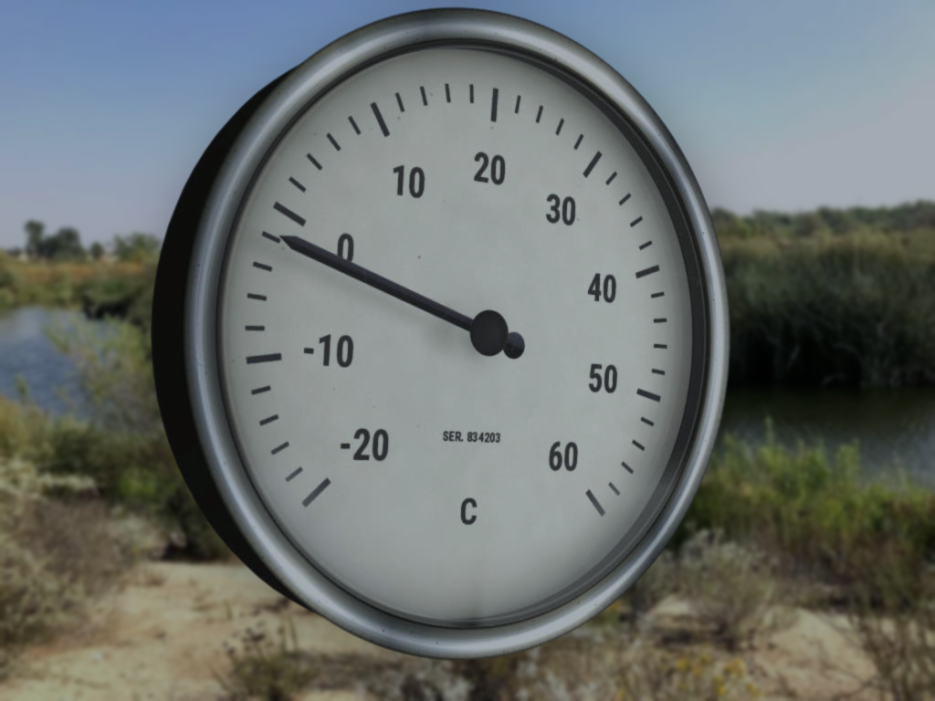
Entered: -2,°C
